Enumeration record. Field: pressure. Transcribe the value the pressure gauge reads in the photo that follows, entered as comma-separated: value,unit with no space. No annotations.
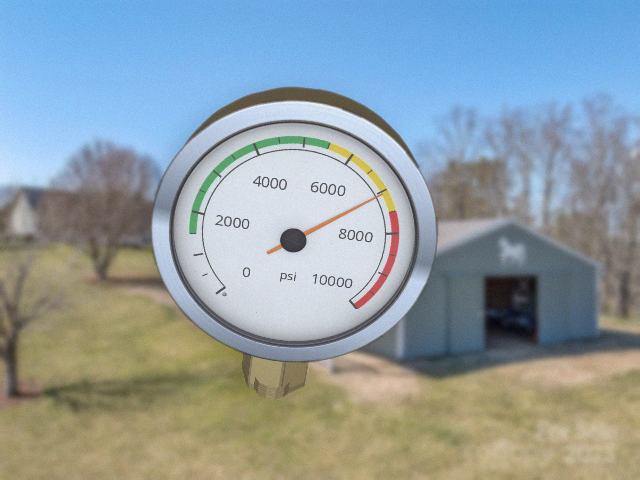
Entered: 7000,psi
